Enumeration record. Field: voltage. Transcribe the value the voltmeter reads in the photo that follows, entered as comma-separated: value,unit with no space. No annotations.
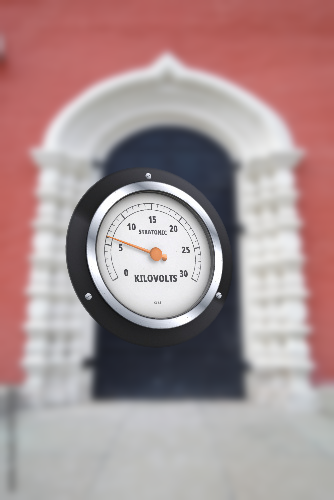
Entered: 6,kV
